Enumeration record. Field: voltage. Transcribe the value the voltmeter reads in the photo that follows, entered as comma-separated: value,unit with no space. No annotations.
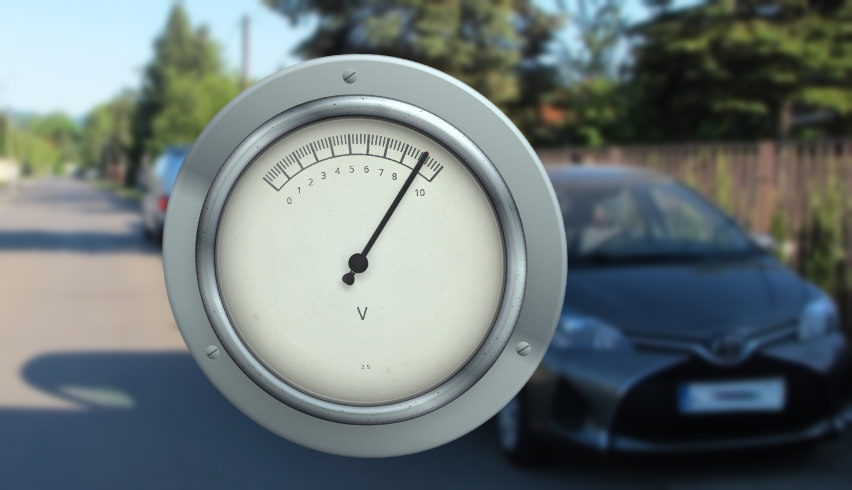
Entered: 9,V
